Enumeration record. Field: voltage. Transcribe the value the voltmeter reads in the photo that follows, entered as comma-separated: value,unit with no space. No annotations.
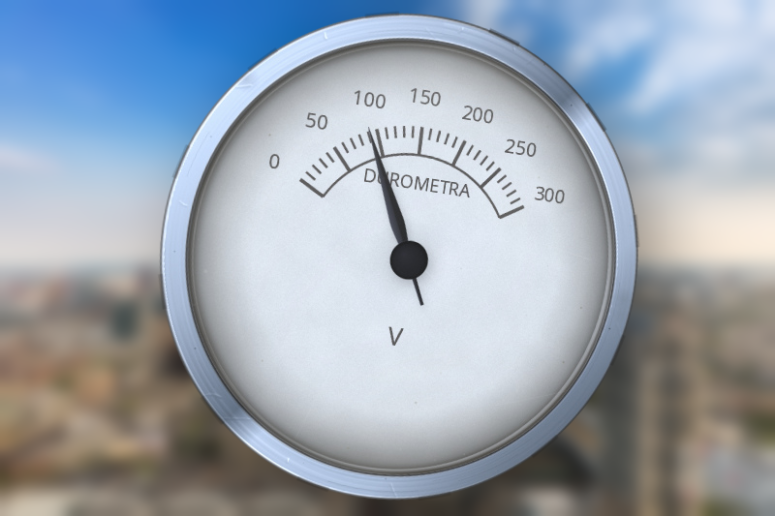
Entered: 90,V
